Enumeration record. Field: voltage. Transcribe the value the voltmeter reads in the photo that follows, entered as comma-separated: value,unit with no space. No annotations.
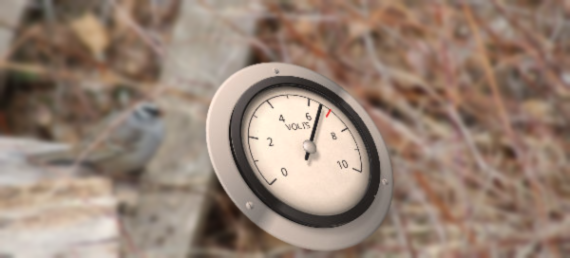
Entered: 6.5,V
